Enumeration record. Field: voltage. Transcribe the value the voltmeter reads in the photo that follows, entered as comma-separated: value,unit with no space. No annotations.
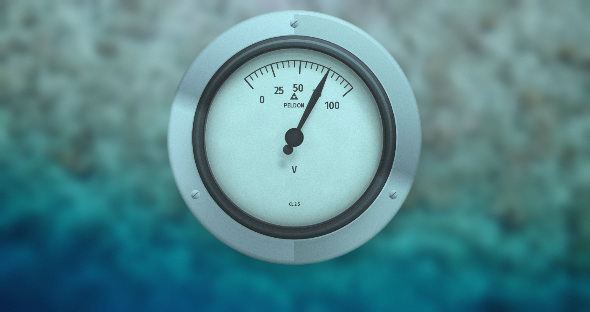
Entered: 75,V
